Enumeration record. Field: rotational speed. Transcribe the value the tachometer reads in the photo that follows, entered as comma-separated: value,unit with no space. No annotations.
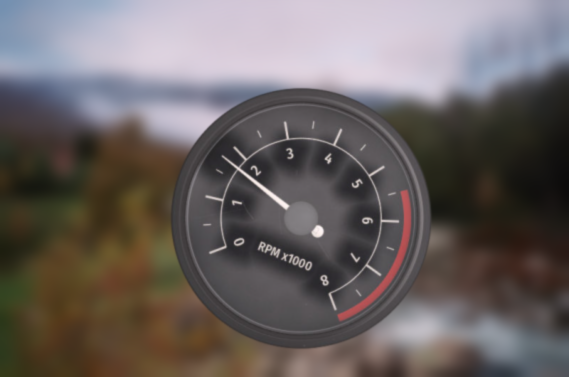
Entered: 1750,rpm
